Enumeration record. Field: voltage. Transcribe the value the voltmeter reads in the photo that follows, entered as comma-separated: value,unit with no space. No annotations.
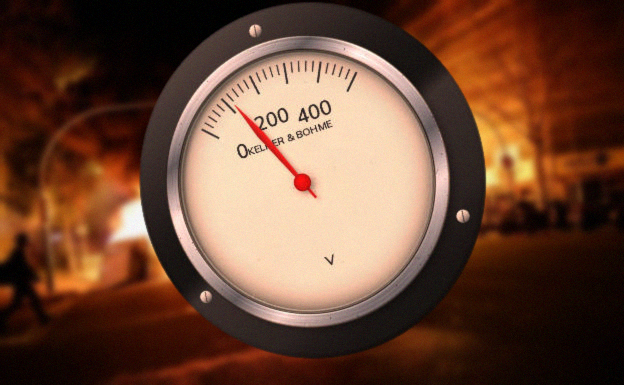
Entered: 120,V
